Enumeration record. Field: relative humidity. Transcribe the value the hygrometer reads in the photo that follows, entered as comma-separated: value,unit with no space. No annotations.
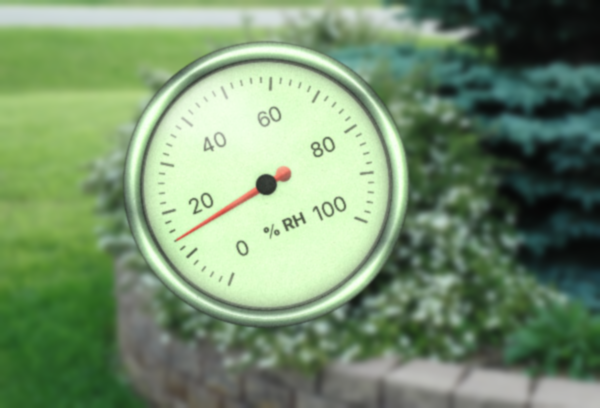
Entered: 14,%
